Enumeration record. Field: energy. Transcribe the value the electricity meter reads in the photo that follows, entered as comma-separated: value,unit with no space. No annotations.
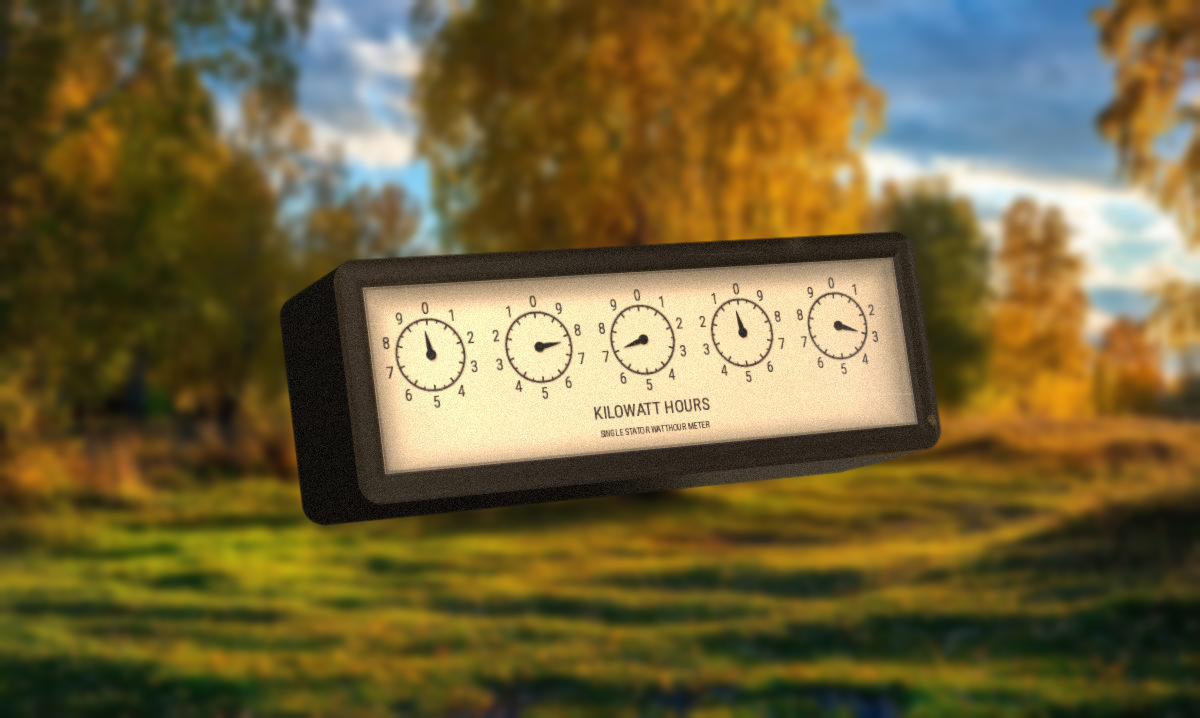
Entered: 97703,kWh
